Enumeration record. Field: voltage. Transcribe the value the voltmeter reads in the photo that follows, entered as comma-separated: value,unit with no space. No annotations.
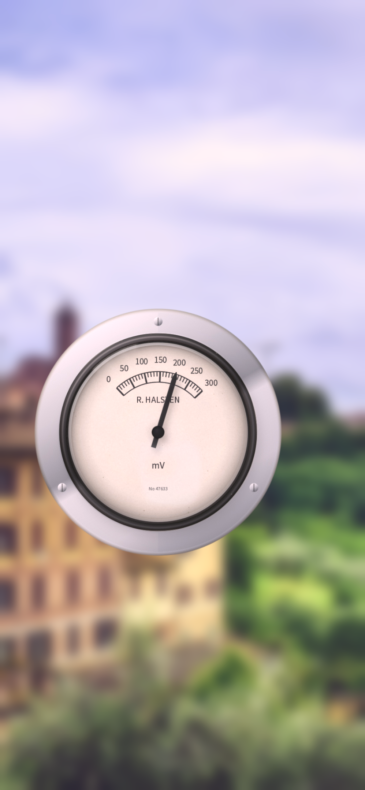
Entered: 200,mV
